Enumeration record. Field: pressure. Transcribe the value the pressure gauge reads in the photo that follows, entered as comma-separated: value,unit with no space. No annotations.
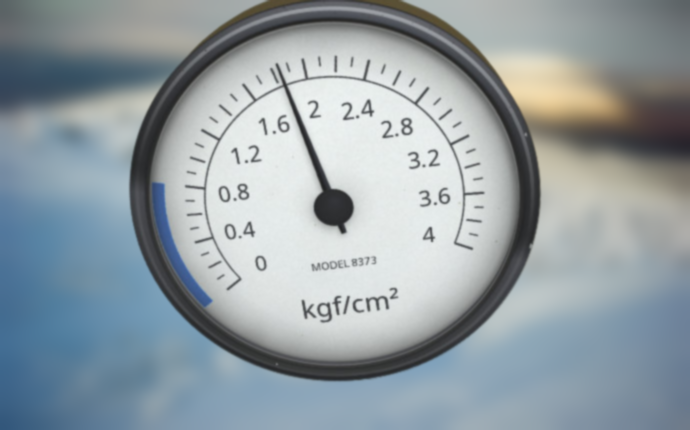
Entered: 1.85,kg/cm²
